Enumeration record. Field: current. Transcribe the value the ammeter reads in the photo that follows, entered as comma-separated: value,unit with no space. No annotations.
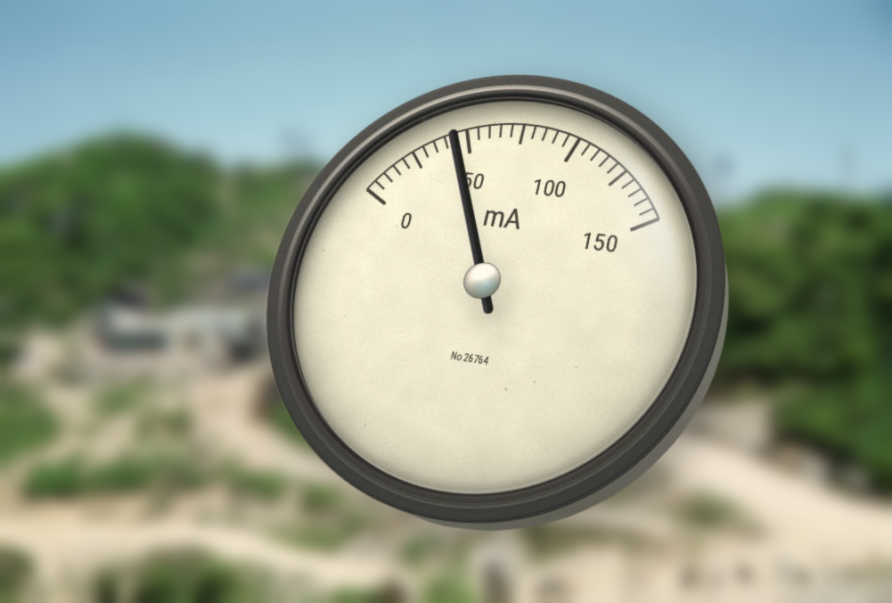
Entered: 45,mA
